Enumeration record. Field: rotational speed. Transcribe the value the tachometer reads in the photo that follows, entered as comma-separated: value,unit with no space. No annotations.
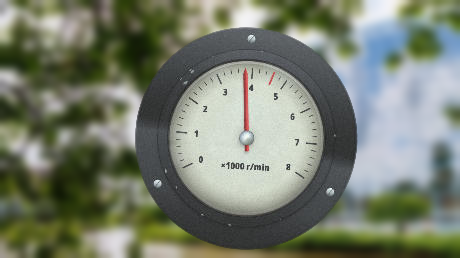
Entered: 3800,rpm
